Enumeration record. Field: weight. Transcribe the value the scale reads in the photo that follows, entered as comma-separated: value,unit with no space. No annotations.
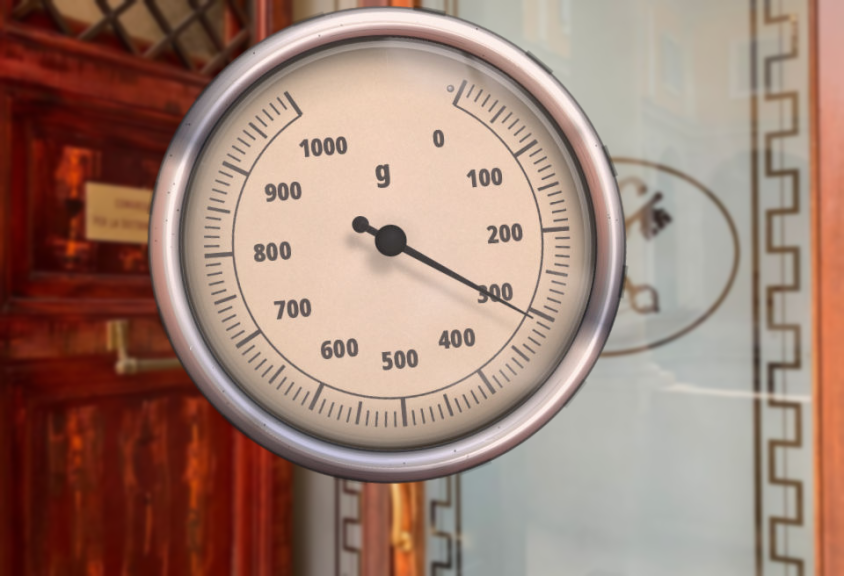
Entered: 310,g
